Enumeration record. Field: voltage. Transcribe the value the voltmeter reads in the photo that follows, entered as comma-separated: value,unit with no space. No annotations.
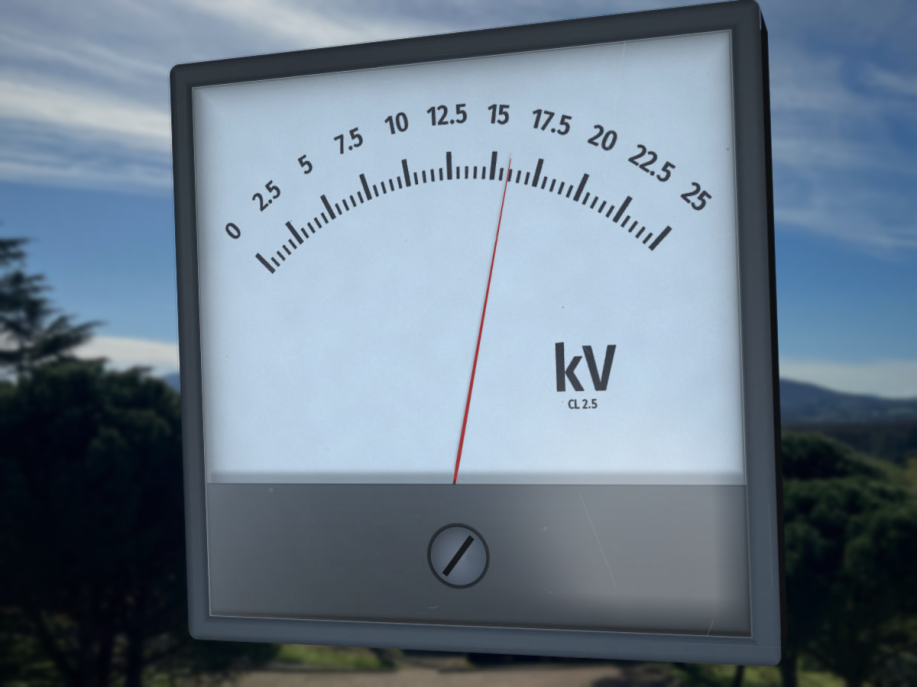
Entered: 16,kV
